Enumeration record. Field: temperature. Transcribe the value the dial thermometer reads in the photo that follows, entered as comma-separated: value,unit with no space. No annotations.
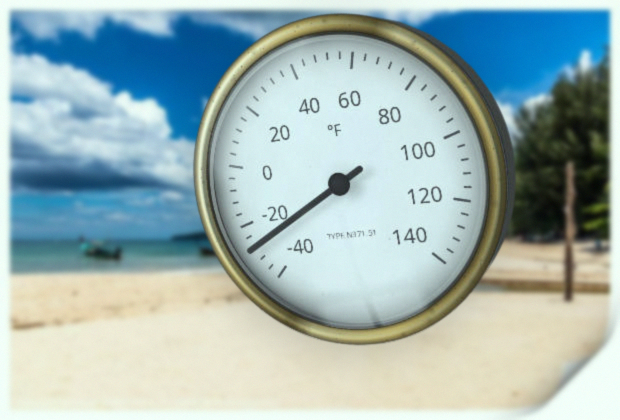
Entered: -28,°F
